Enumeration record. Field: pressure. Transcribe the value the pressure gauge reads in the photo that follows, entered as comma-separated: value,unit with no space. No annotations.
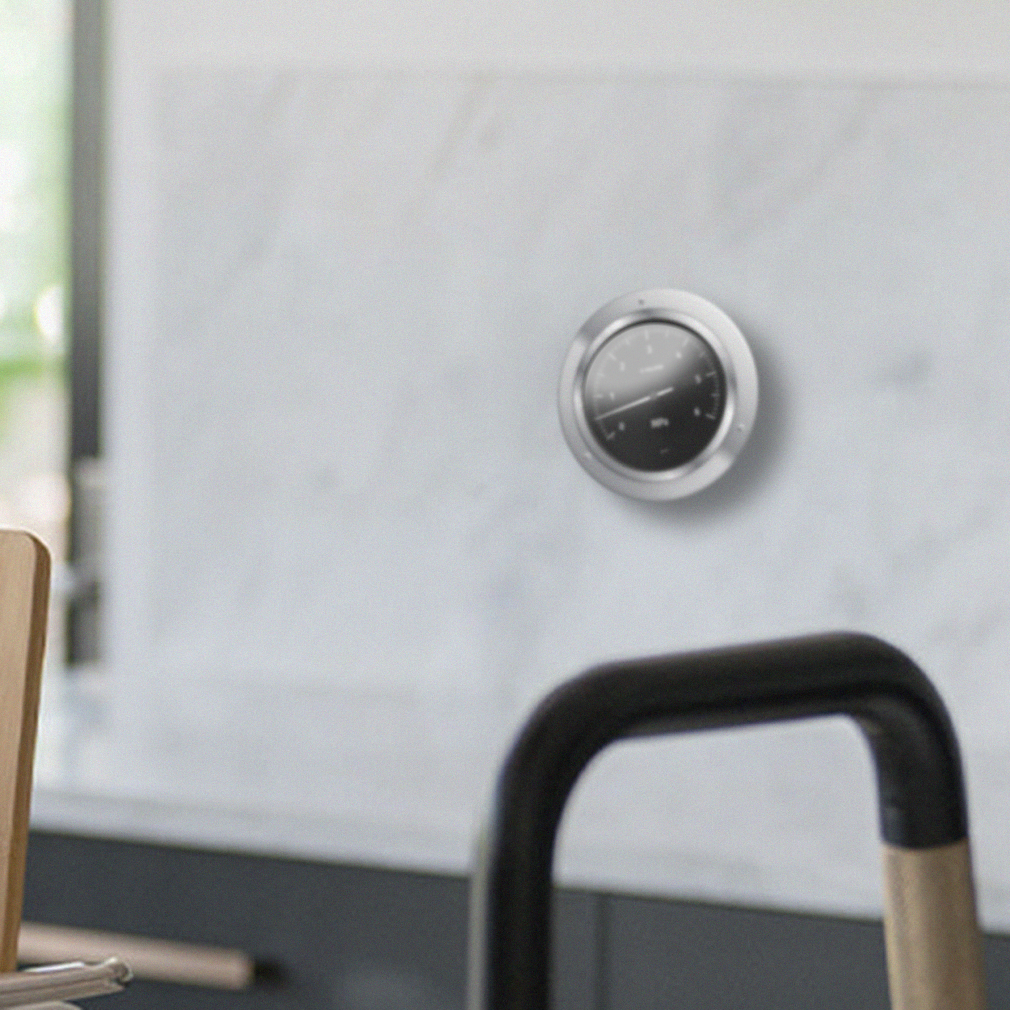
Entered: 0.5,MPa
